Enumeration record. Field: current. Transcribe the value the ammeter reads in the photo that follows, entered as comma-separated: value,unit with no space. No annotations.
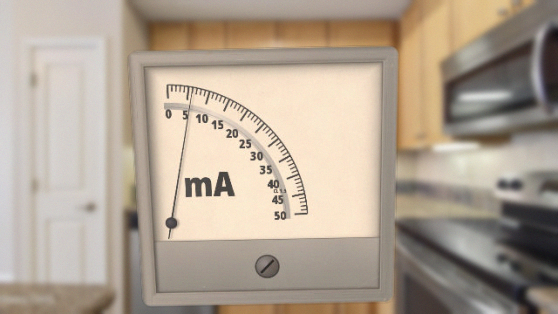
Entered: 6,mA
